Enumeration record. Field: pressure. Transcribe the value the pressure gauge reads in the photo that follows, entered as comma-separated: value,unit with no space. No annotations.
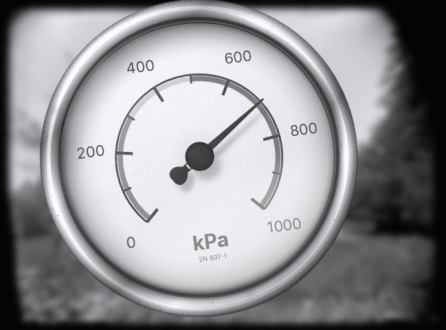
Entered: 700,kPa
